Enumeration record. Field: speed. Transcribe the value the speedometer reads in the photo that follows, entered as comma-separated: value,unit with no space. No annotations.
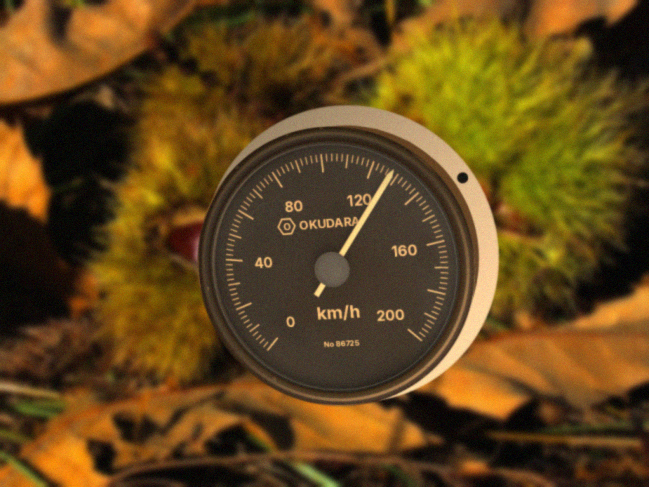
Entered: 128,km/h
